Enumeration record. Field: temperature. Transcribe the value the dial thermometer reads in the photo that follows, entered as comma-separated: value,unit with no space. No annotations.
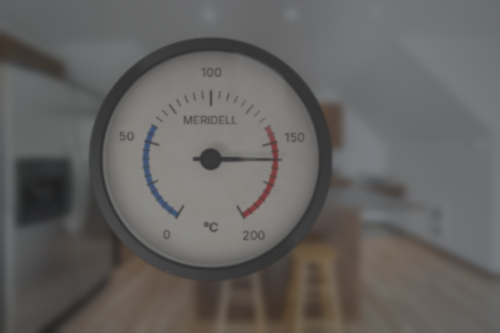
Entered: 160,°C
